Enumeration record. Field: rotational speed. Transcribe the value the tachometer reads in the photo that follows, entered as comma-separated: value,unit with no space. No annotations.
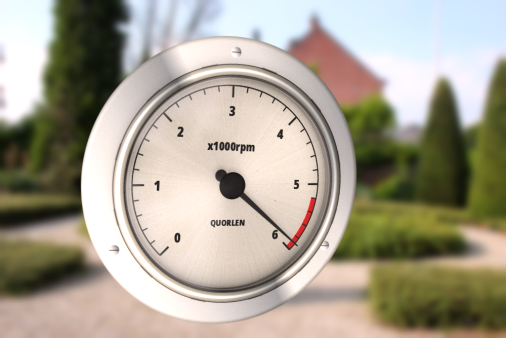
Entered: 5900,rpm
